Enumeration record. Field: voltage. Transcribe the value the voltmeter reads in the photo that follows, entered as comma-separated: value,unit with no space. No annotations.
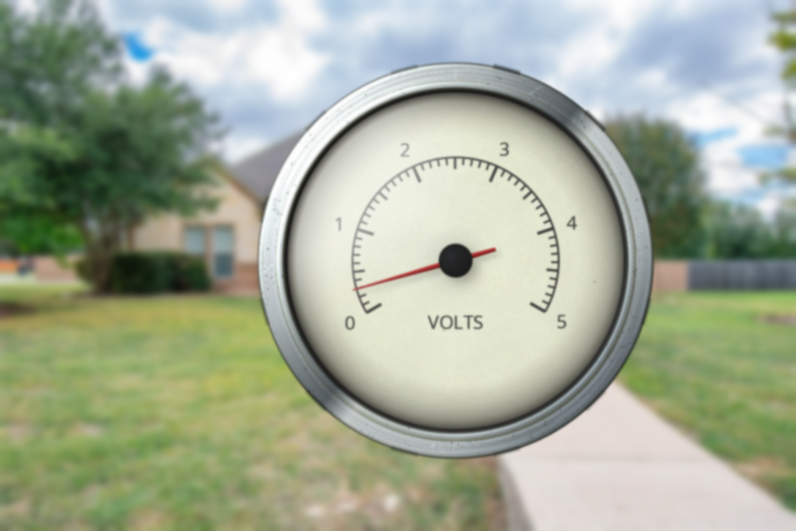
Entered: 0.3,V
